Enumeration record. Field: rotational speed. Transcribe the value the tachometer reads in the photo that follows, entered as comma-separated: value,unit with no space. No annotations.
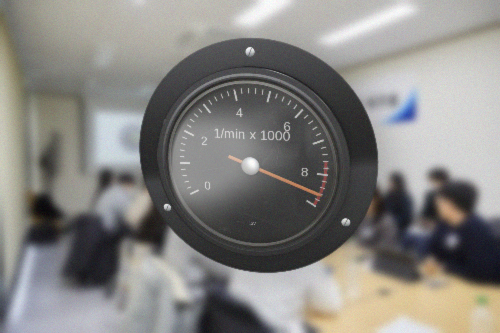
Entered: 8600,rpm
